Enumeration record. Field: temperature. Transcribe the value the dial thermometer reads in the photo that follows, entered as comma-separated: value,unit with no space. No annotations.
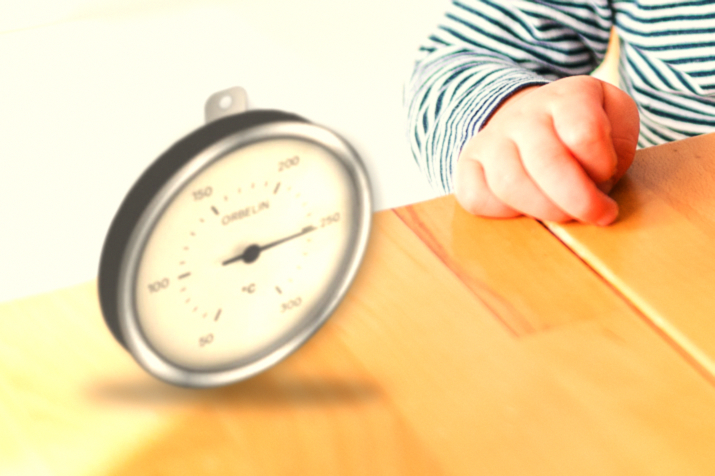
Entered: 250,°C
